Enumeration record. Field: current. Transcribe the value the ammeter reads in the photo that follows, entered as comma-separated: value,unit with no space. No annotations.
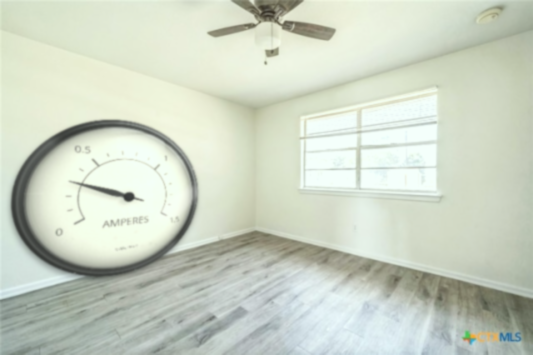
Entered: 0.3,A
